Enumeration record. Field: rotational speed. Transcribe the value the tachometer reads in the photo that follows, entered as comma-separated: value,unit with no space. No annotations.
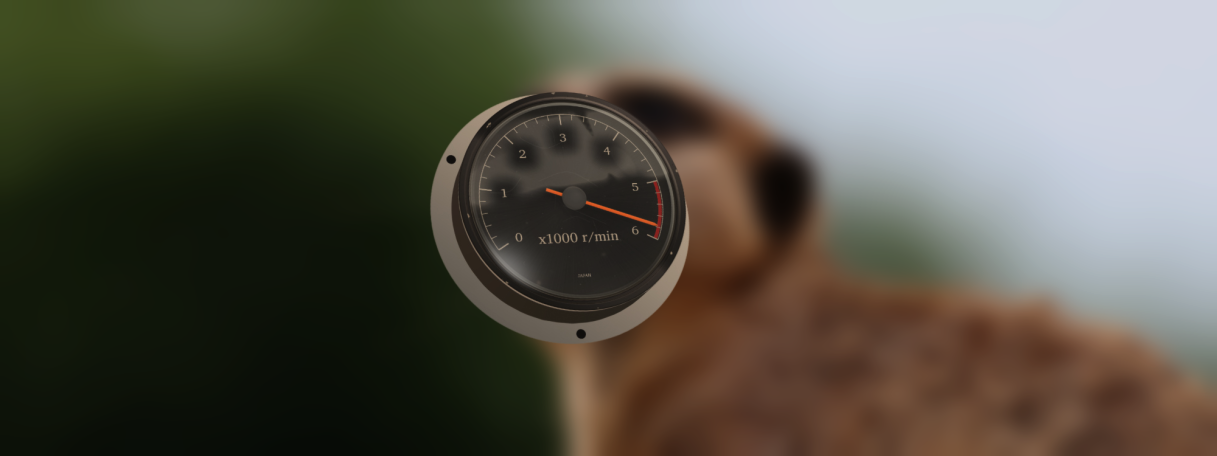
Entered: 5800,rpm
